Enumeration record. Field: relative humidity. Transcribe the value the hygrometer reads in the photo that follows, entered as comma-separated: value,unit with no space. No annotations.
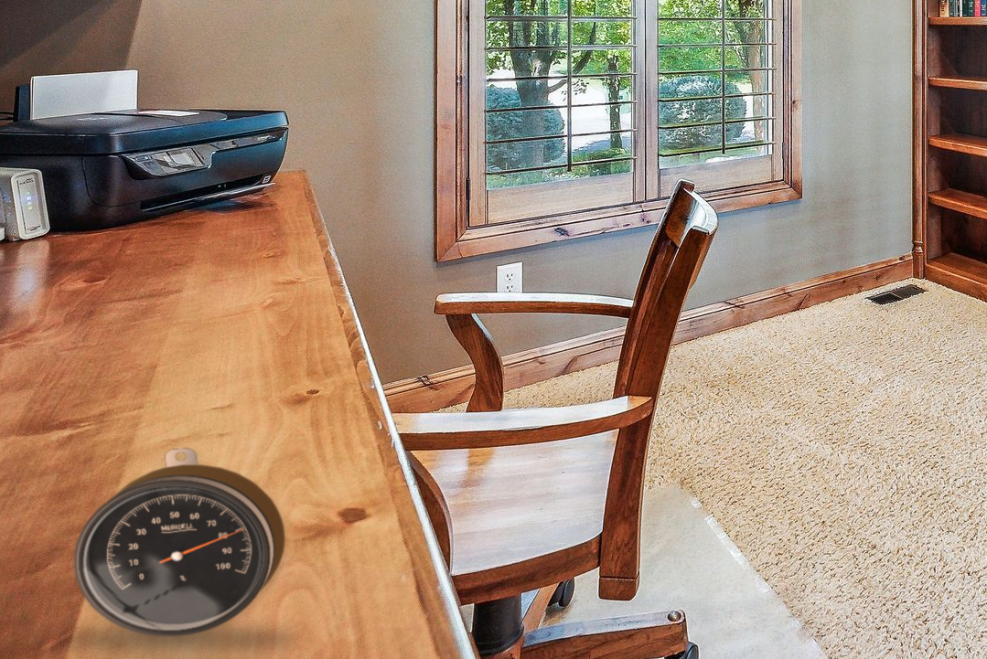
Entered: 80,%
